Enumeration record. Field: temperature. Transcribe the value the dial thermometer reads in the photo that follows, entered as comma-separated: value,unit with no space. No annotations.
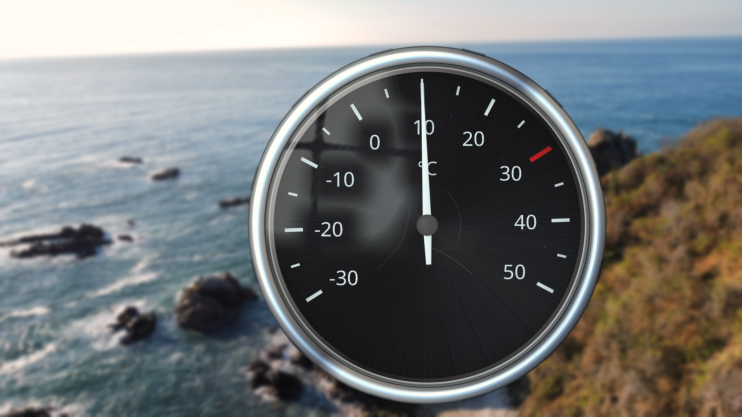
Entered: 10,°C
